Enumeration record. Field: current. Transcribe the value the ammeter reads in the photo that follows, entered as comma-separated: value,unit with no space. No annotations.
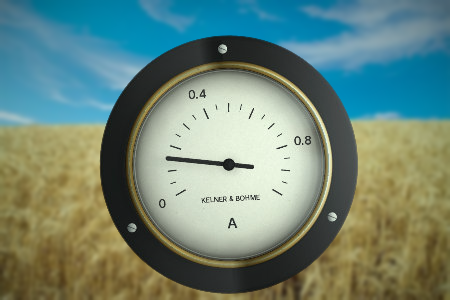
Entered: 0.15,A
